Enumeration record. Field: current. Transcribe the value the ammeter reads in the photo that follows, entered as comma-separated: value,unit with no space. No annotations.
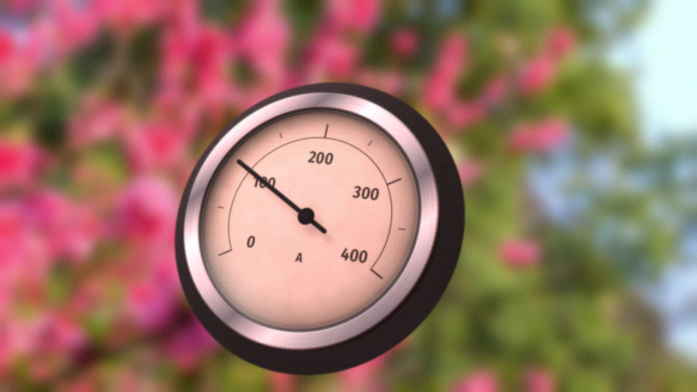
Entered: 100,A
